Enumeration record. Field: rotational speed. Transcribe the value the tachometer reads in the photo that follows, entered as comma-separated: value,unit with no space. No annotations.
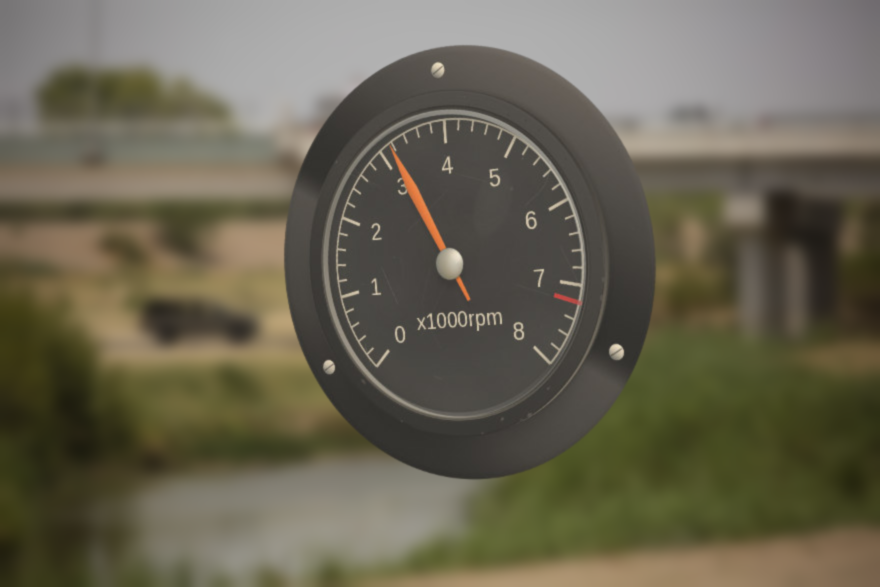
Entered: 3200,rpm
